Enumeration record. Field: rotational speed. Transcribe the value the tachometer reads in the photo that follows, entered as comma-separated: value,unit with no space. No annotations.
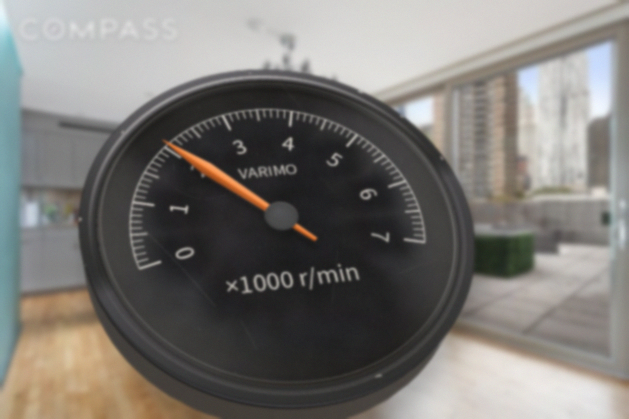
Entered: 2000,rpm
